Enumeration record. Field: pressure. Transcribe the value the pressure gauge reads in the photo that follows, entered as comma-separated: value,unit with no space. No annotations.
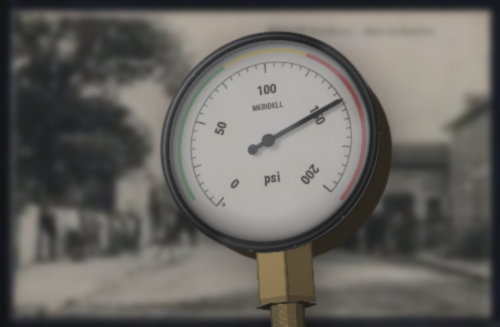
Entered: 150,psi
